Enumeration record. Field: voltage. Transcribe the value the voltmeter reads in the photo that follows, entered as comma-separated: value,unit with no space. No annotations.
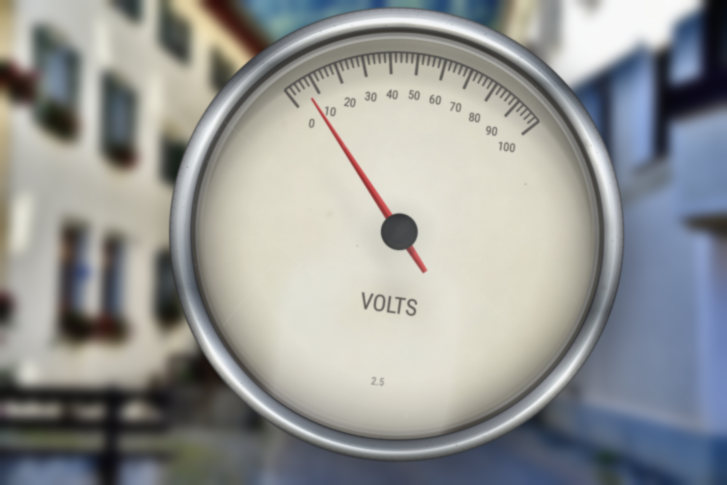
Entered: 6,V
